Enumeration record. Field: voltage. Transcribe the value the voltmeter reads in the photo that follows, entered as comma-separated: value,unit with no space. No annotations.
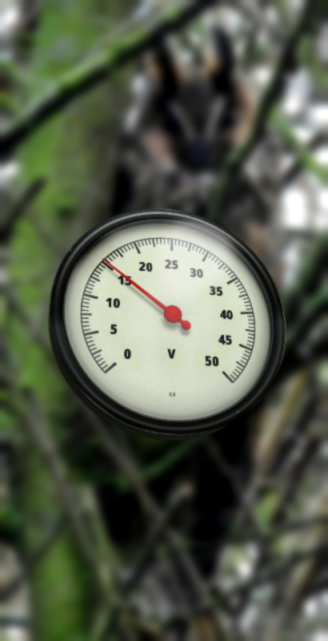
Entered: 15,V
